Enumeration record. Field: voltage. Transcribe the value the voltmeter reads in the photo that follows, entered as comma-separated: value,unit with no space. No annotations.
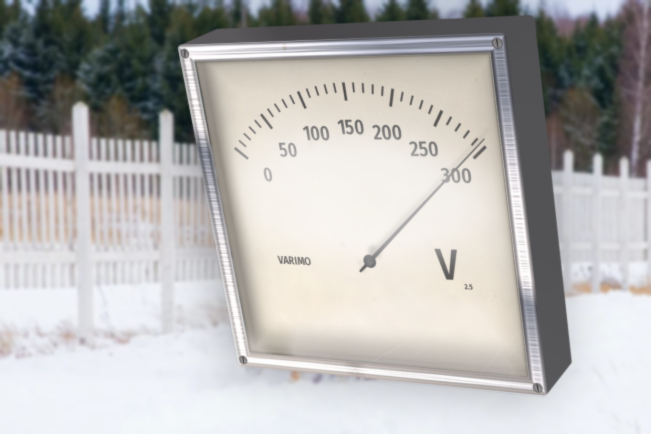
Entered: 295,V
